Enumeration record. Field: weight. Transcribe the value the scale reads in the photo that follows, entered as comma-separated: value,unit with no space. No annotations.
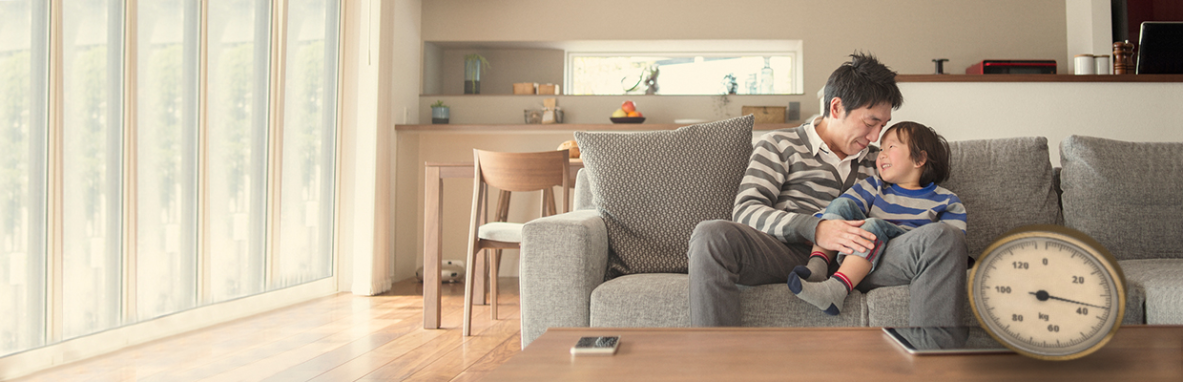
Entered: 35,kg
